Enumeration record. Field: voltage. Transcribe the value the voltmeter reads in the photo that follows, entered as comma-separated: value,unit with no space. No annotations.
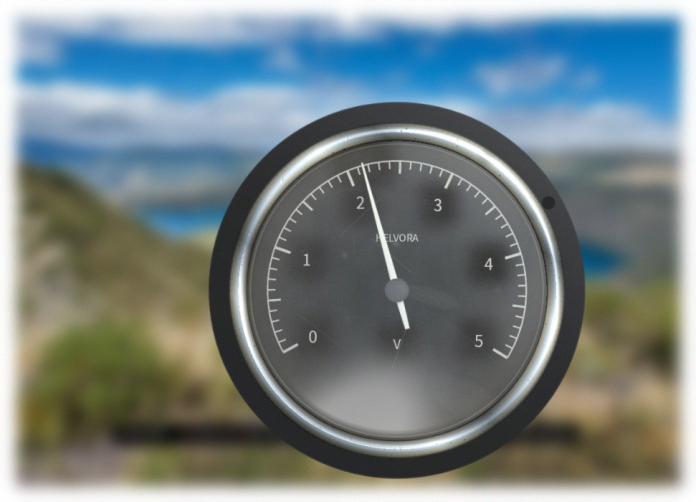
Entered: 2.15,V
